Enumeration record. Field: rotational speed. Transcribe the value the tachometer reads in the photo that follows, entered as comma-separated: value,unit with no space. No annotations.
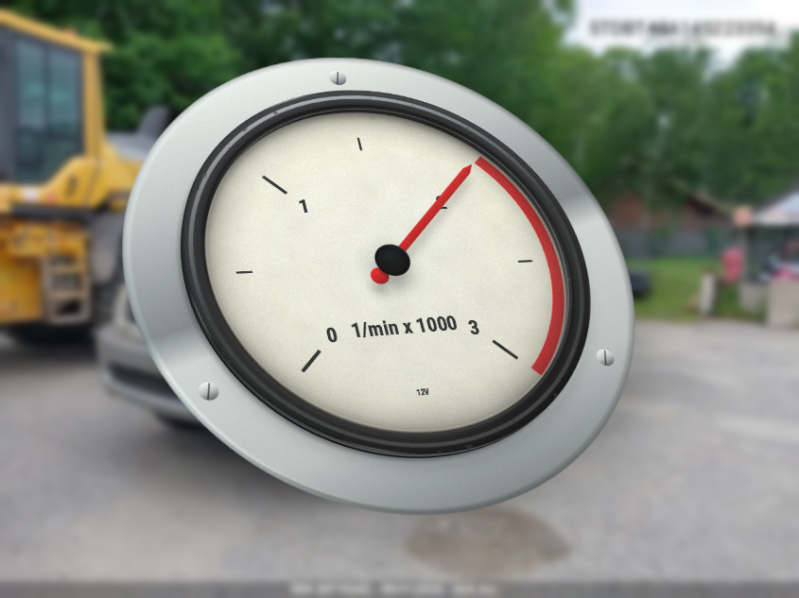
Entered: 2000,rpm
